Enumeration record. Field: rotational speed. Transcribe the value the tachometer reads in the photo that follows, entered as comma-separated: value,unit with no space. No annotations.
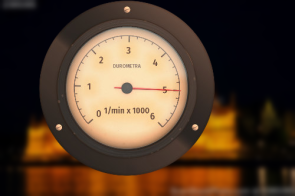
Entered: 5000,rpm
